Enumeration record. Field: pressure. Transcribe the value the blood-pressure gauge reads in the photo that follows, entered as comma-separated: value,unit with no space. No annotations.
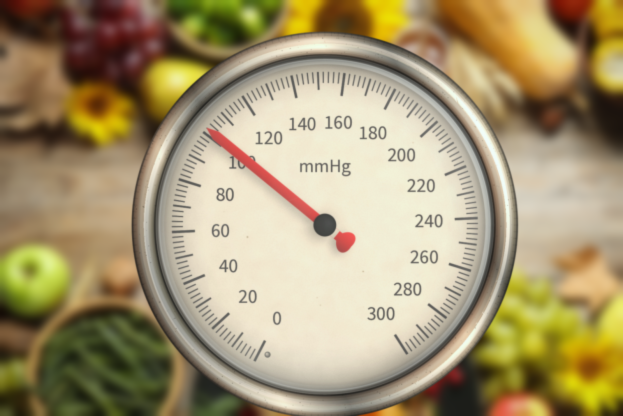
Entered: 102,mmHg
